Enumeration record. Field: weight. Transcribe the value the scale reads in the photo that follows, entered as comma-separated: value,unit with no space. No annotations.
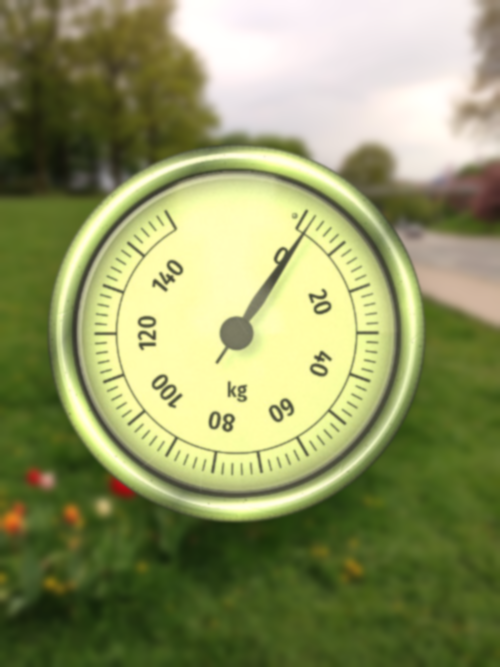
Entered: 2,kg
